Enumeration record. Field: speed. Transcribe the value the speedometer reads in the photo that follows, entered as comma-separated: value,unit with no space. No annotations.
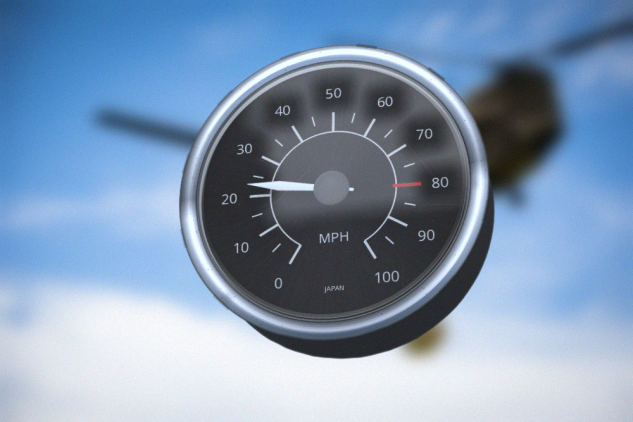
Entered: 22.5,mph
